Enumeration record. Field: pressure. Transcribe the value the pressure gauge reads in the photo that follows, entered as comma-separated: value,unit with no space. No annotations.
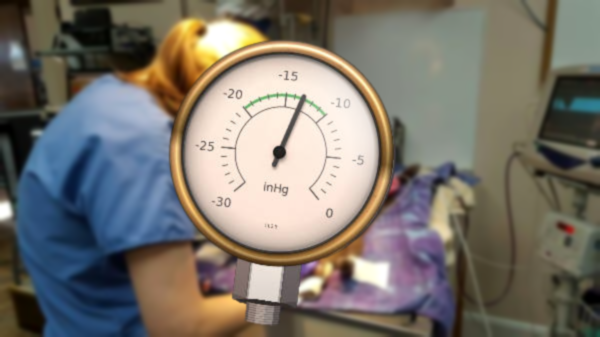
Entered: -13,inHg
